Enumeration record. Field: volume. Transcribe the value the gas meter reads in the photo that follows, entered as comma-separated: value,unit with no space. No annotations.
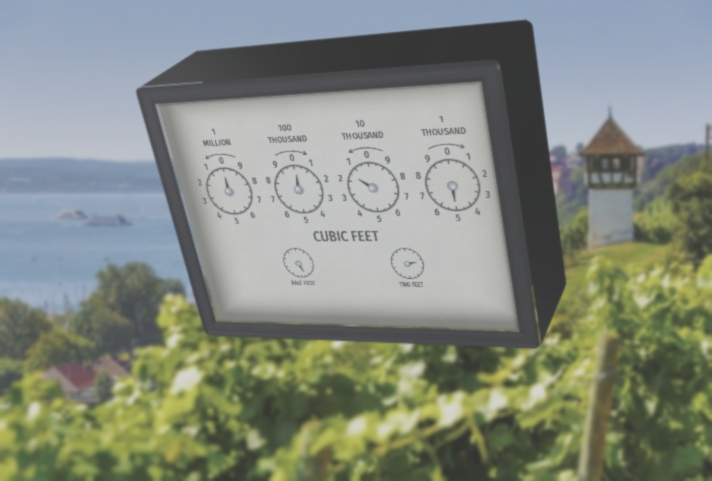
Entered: 1500,ft³
